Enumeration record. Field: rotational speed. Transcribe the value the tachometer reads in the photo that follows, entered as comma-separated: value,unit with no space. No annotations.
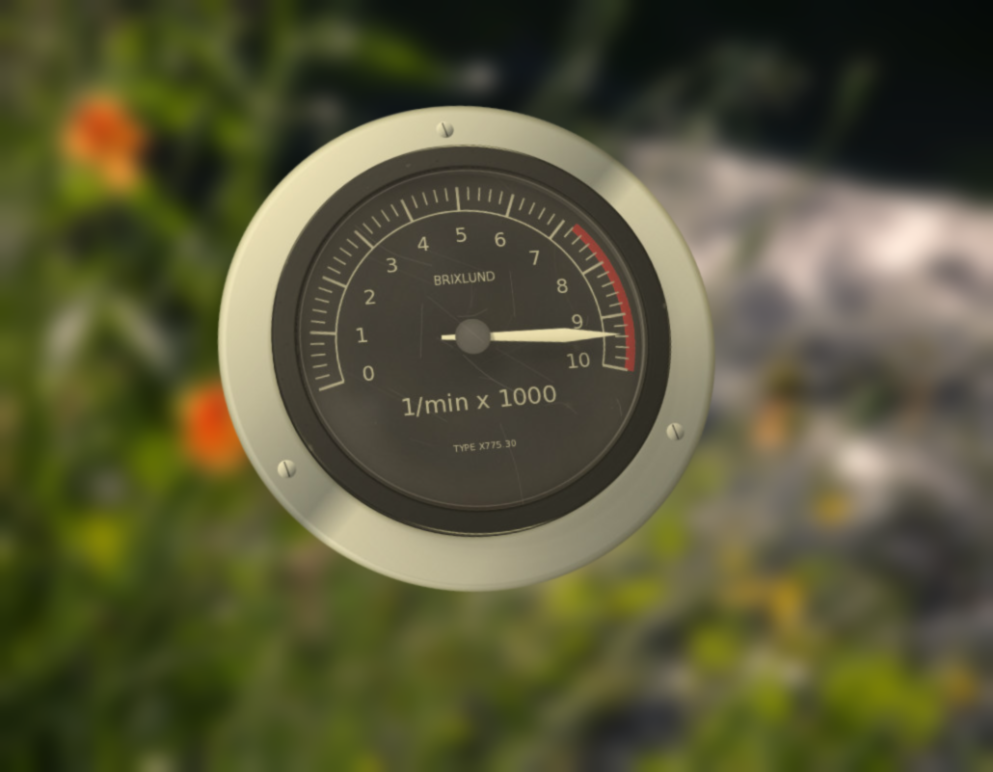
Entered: 9400,rpm
